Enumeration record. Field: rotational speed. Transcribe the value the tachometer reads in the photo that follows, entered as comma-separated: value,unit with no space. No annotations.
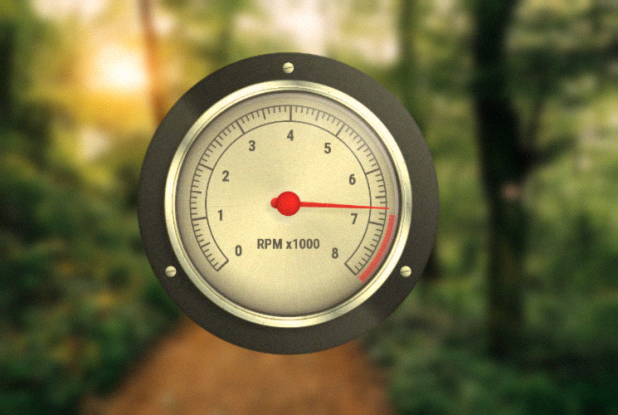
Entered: 6700,rpm
